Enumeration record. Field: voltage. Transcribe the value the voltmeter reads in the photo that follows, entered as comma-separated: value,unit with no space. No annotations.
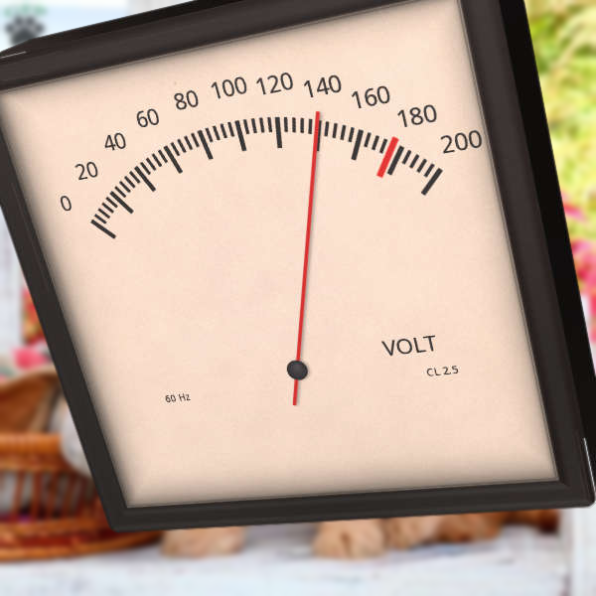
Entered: 140,V
